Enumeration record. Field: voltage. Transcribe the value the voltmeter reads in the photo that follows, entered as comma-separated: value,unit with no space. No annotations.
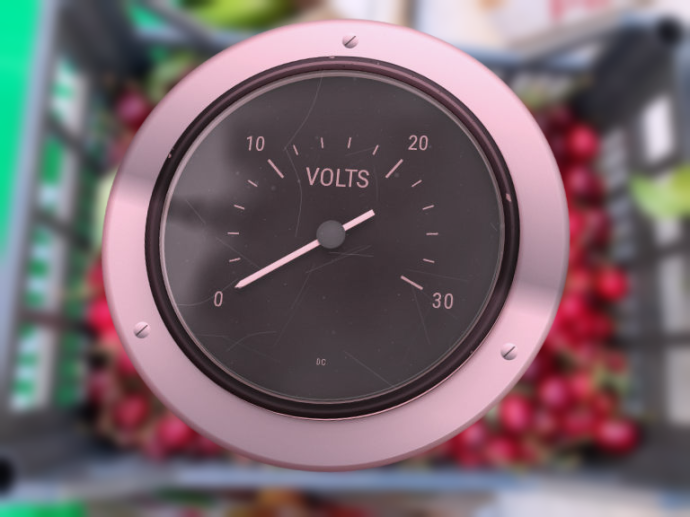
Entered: 0,V
